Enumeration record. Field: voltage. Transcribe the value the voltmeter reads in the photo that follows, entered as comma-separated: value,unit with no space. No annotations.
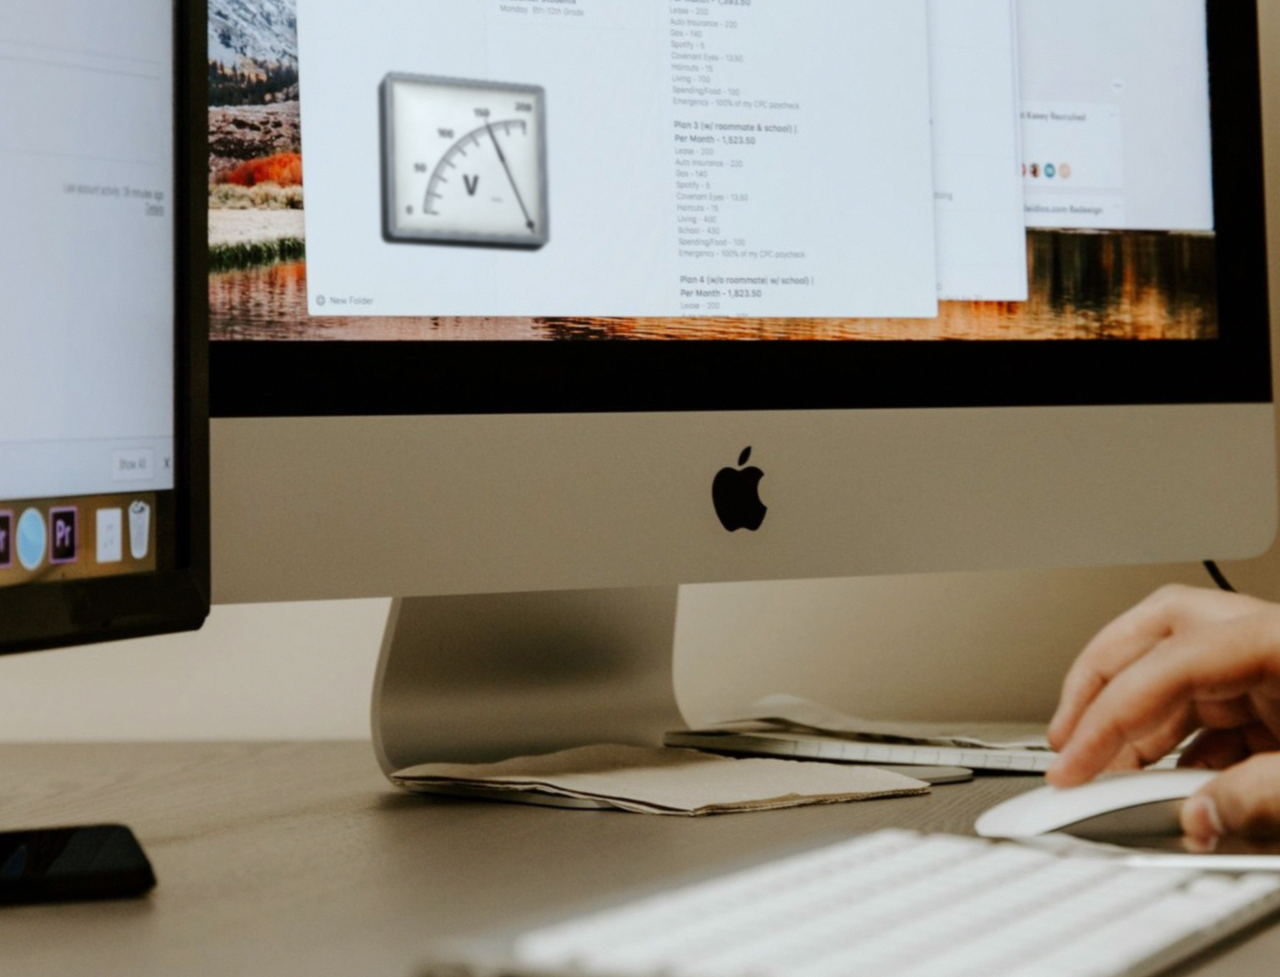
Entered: 150,V
